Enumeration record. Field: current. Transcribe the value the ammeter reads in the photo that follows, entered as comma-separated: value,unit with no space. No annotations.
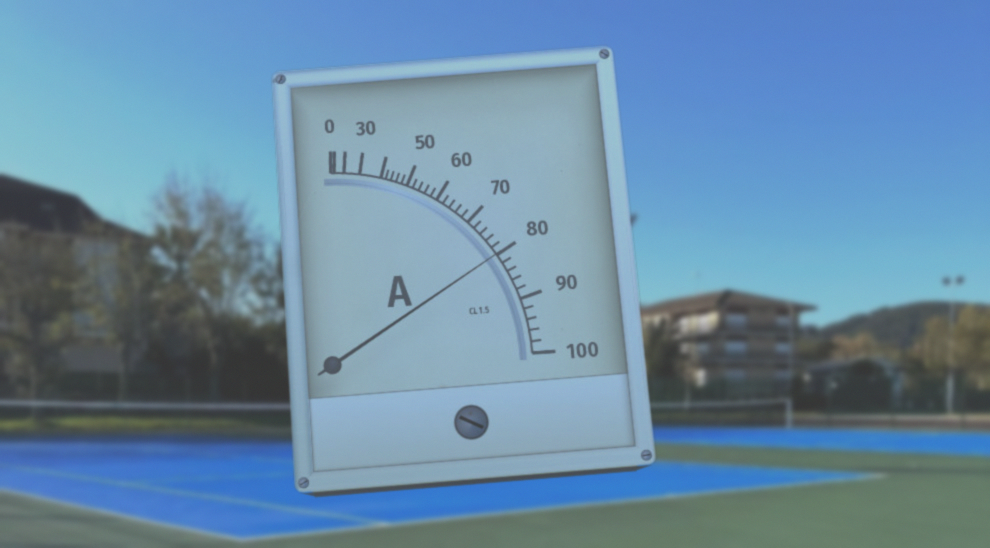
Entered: 80,A
